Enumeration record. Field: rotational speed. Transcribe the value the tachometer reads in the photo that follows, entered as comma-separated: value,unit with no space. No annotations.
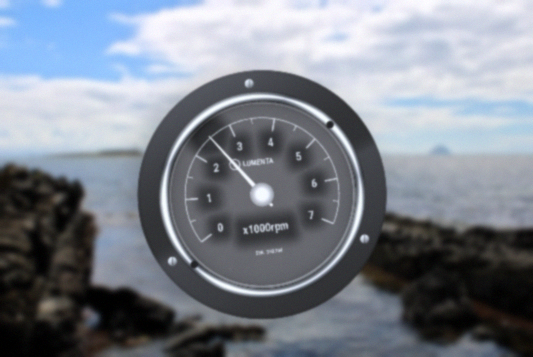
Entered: 2500,rpm
